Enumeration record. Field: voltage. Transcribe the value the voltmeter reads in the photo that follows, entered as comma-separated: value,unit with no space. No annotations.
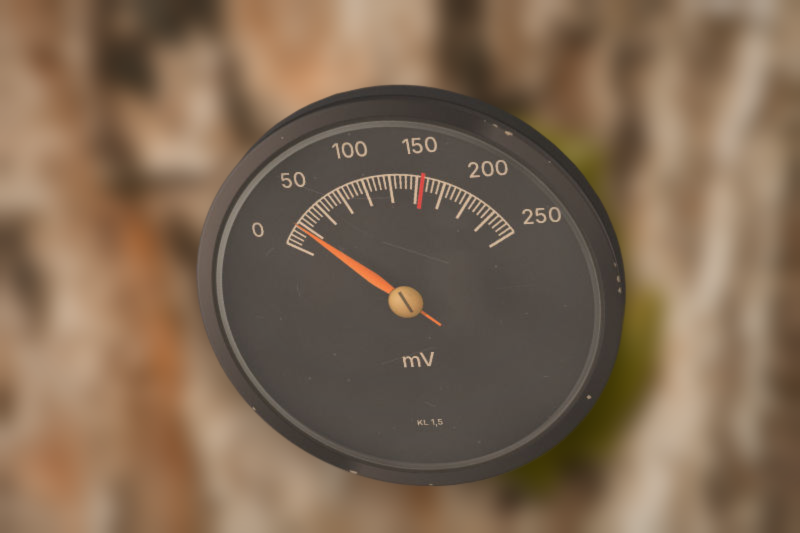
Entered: 25,mV
